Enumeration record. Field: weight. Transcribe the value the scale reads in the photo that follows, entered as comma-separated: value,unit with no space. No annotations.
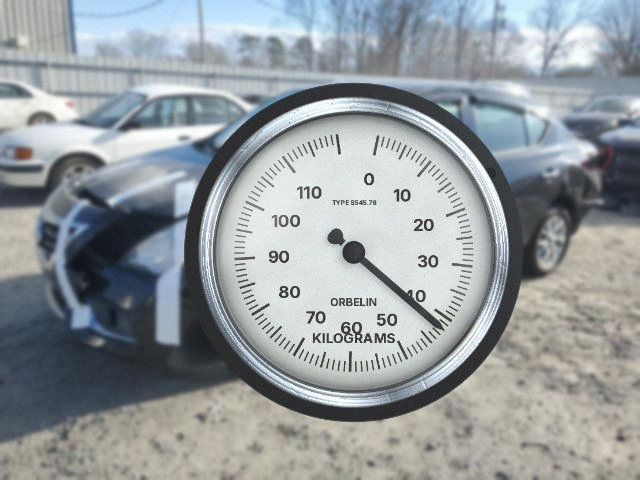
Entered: 42,kg
